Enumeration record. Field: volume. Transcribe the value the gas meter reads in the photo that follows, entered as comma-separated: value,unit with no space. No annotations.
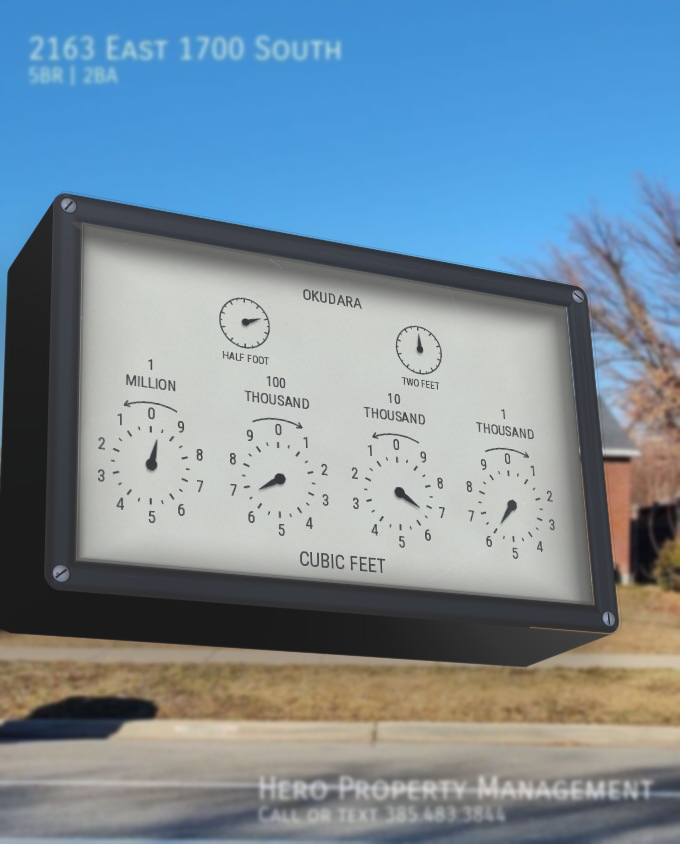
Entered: 966600,ft³
